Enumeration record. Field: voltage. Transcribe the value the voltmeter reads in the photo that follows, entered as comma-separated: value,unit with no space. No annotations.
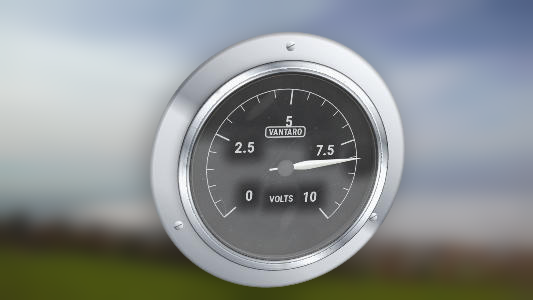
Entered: 8,V
